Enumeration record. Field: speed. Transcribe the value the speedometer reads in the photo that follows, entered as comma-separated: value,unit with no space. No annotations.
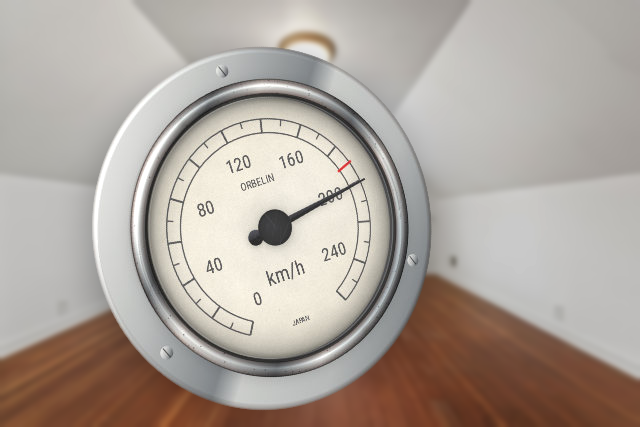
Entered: 200,km/h
